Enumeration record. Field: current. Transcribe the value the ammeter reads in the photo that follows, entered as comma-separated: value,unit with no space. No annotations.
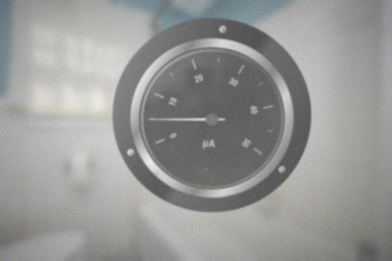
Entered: 5,µA
